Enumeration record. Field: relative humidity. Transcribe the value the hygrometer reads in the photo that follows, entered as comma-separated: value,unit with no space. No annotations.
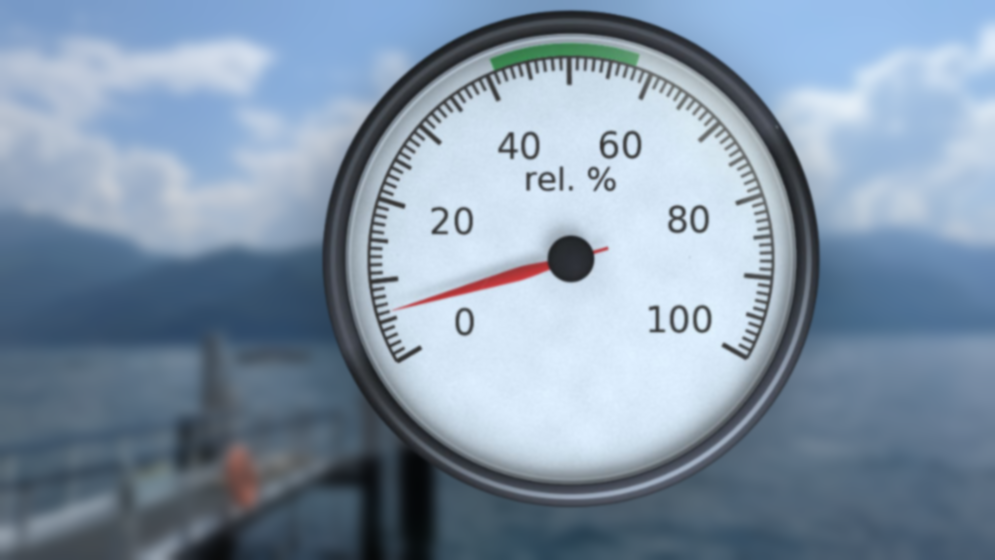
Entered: 6,%
